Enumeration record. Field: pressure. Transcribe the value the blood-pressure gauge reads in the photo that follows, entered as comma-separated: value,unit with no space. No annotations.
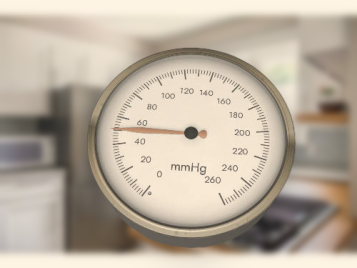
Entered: 50,mmHg
